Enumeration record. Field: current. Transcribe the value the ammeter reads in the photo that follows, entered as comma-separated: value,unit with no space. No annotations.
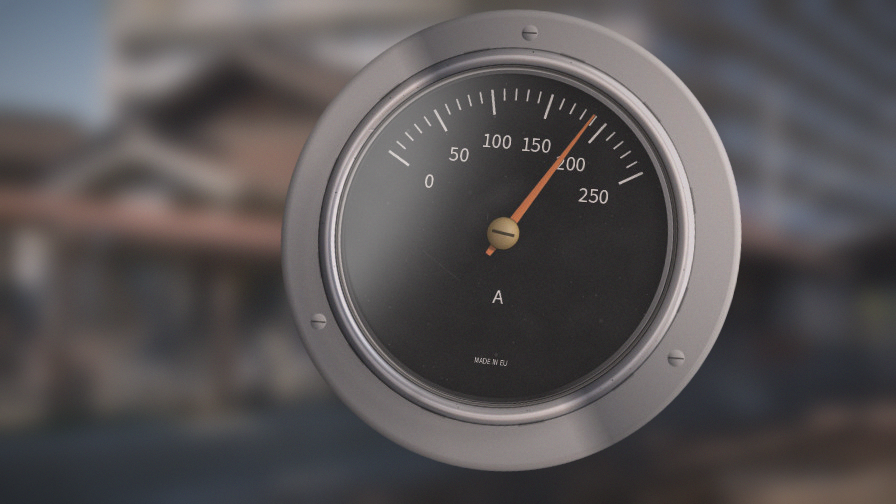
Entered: 190,A
